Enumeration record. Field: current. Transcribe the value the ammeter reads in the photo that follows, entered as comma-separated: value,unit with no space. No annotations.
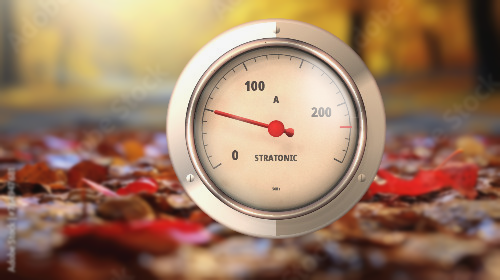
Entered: 50,A
